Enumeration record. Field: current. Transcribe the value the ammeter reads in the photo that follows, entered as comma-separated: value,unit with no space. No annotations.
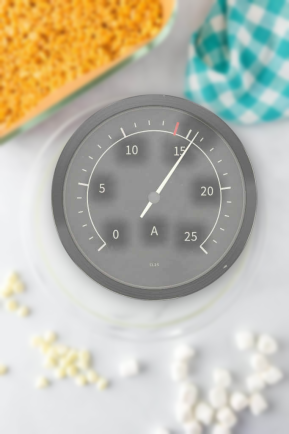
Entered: 15.5,A
